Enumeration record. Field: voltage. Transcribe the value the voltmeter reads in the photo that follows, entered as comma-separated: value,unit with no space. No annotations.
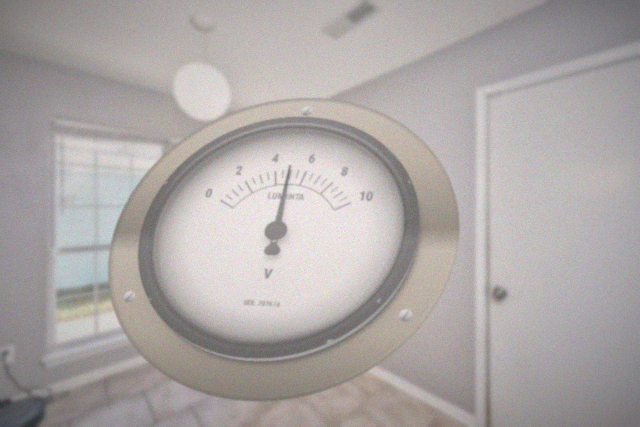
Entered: 5,V
